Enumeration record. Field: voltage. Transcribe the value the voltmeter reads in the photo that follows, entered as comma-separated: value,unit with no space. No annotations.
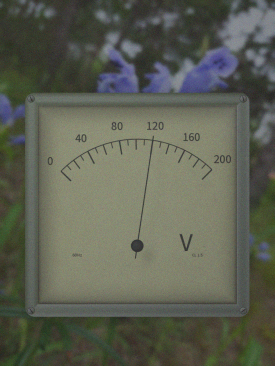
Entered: 120,V
